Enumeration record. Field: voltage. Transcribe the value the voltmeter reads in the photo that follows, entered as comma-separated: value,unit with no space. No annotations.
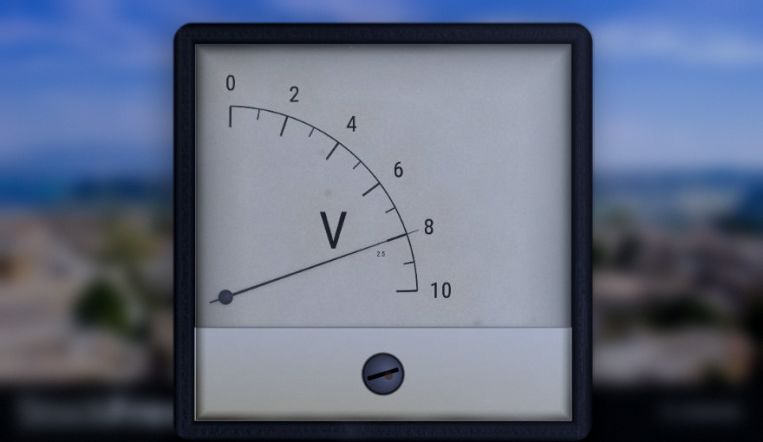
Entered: 8,V
